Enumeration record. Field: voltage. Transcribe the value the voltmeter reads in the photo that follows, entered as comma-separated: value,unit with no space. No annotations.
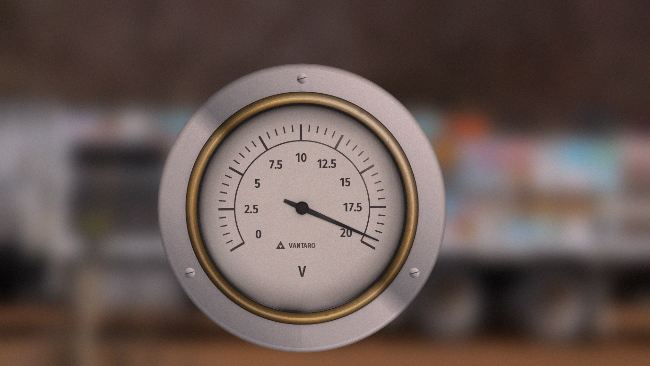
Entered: 19.5,V
